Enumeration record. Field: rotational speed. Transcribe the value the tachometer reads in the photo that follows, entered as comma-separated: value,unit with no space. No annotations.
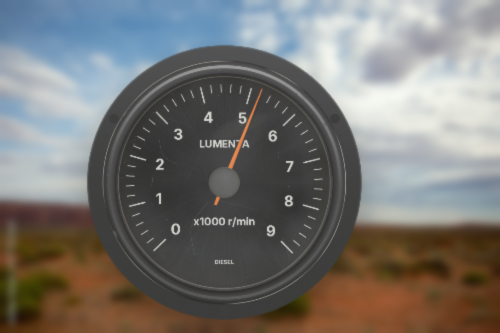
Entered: 5200,rpm
